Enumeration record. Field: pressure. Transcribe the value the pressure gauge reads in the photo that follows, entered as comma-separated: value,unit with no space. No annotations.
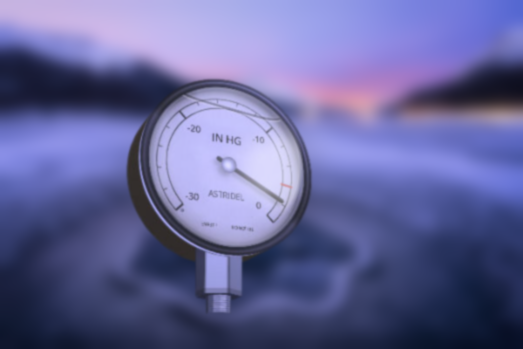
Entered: -2,inHg
